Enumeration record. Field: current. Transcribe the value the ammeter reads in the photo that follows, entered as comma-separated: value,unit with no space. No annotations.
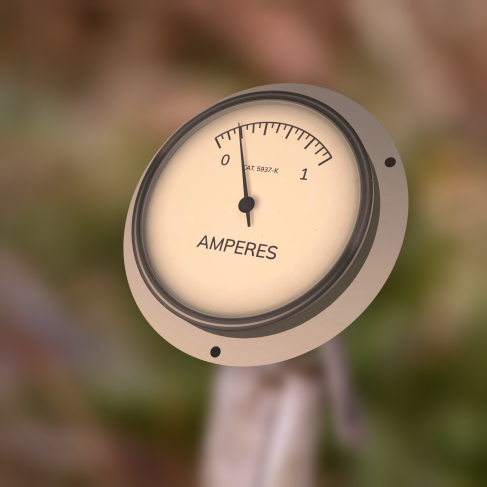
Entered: 0.2,A
